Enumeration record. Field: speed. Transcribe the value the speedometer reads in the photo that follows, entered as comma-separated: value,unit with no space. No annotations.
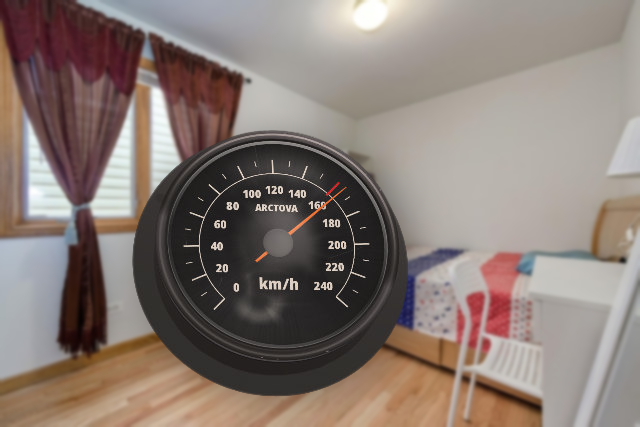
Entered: 165,km/h
